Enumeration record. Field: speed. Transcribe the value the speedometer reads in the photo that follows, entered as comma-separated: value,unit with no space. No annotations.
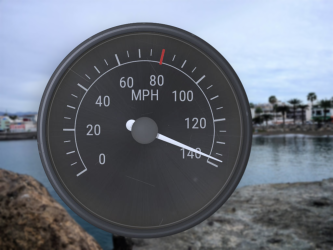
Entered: 137.5,mph
